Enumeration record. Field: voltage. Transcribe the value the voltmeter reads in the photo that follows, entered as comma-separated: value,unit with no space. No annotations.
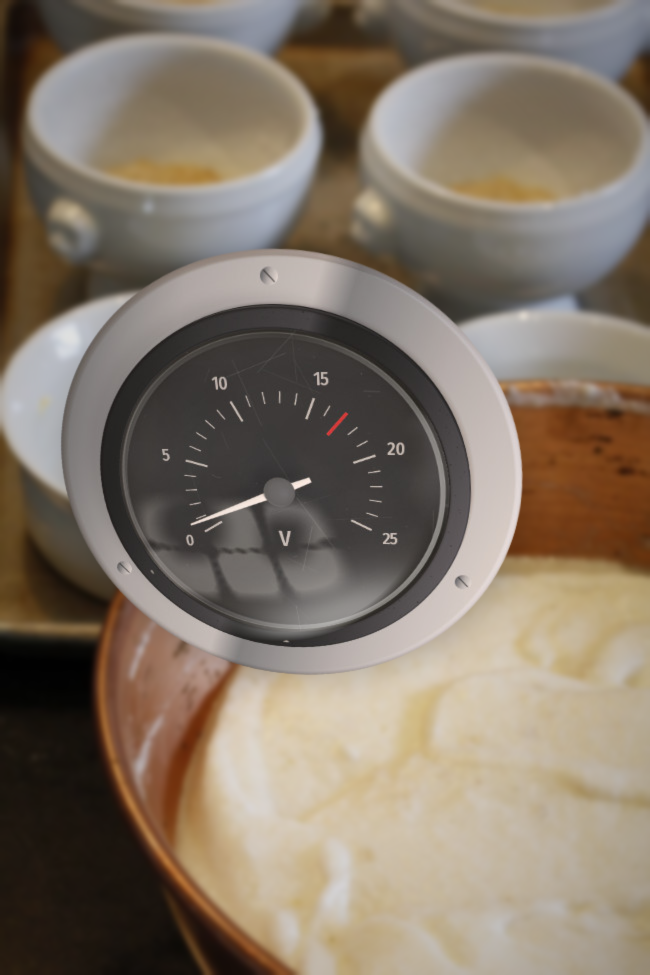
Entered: 1,V
